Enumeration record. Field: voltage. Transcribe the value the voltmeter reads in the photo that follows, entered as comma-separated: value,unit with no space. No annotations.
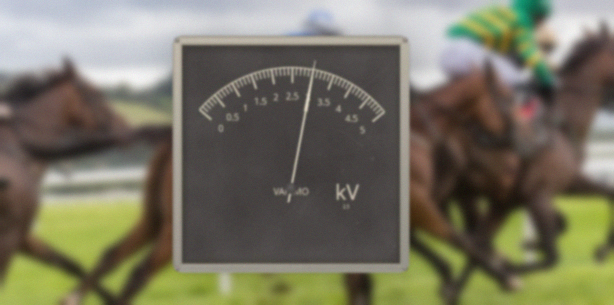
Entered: 3,kV
